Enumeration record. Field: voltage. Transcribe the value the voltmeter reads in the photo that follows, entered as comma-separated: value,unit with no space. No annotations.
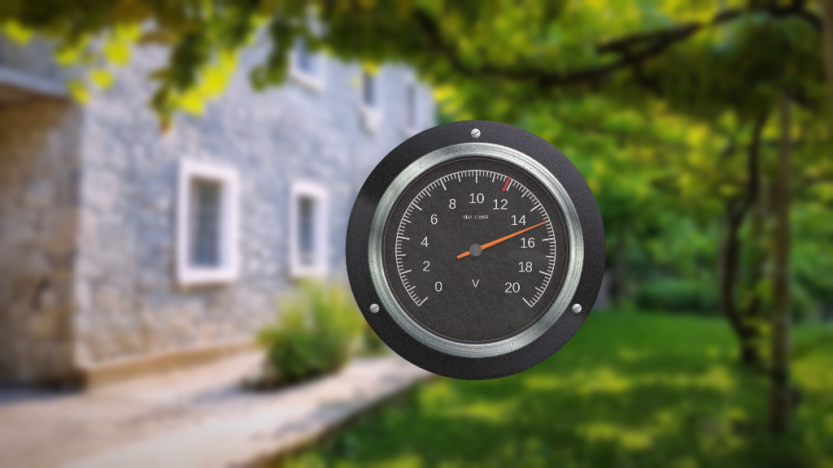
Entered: 15,V
